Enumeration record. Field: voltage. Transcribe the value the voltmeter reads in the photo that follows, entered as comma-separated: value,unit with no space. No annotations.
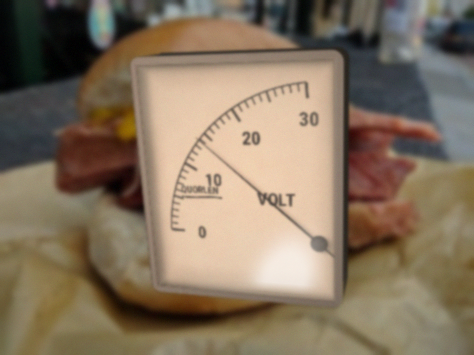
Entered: 14,V
